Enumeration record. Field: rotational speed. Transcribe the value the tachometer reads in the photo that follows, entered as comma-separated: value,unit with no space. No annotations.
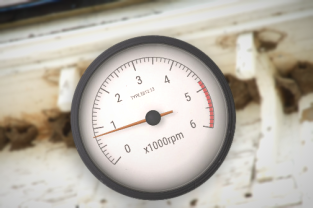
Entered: 800,rpm
